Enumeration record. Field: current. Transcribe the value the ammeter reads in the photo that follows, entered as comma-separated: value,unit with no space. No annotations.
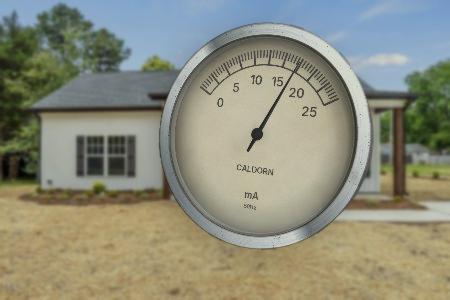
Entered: 17.5,mA
